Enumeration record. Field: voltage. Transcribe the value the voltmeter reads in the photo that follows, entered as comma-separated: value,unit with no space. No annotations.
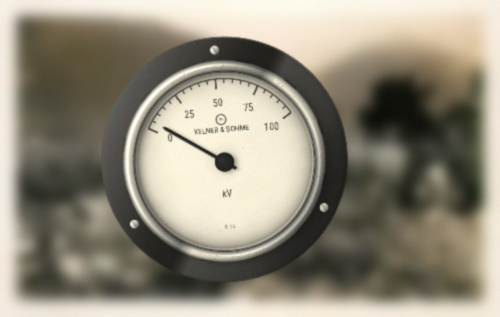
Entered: 5,kV
